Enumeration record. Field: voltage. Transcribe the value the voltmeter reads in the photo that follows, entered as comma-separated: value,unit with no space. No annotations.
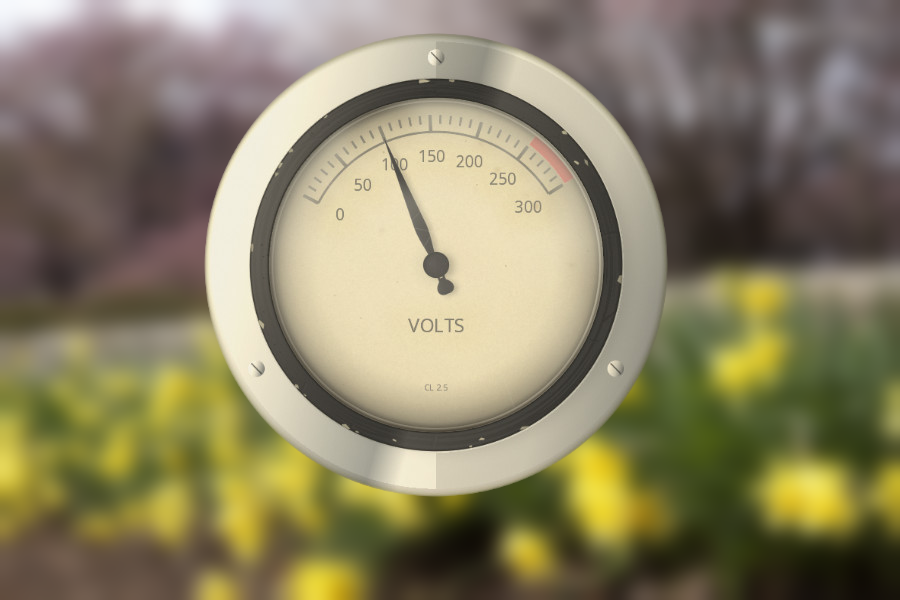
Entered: 100,V
